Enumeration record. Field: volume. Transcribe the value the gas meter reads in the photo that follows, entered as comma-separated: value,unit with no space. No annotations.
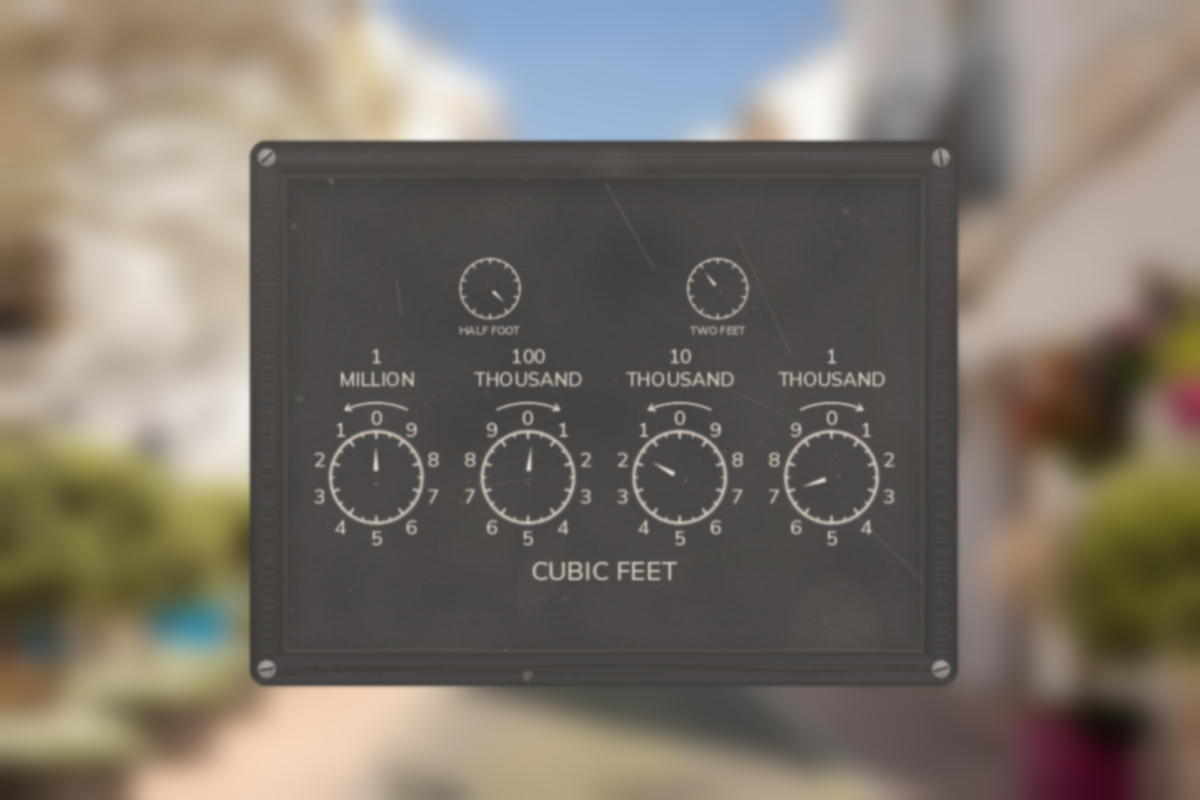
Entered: 1700,ft³
